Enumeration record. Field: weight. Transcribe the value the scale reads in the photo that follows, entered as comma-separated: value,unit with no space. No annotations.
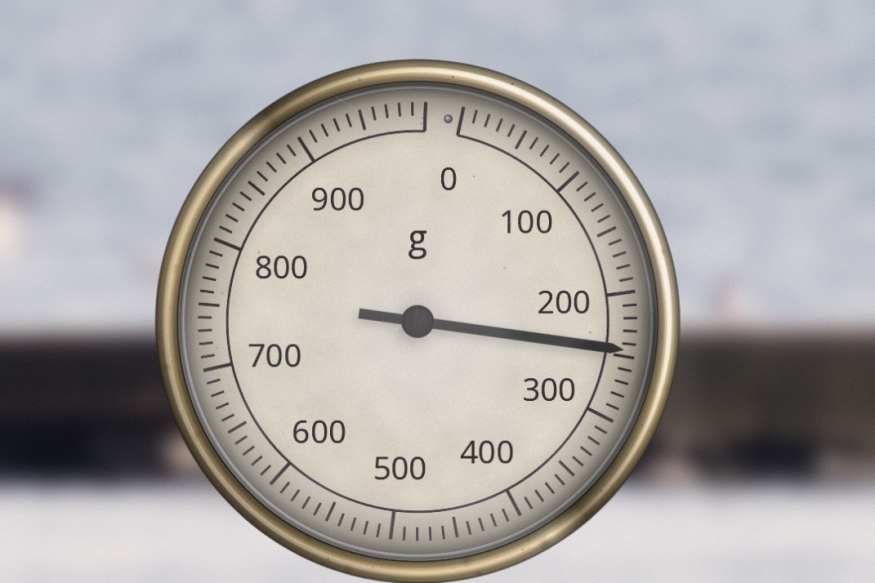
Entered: 245,g
